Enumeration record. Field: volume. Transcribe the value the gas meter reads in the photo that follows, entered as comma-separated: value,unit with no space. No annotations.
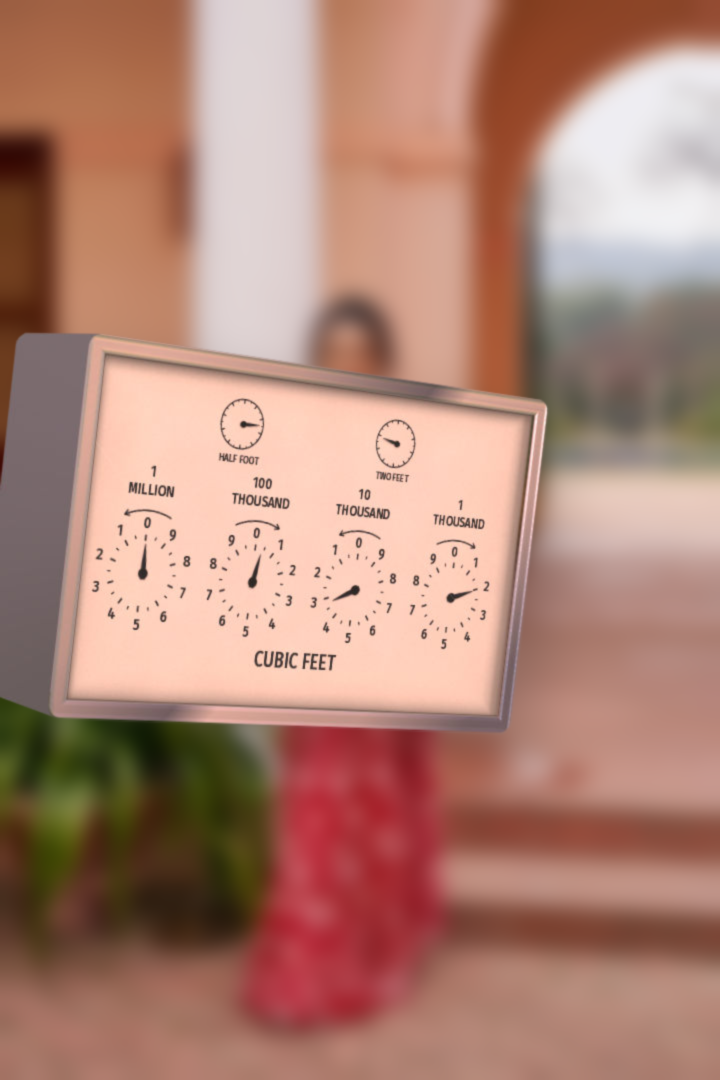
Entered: 3200,ft³
